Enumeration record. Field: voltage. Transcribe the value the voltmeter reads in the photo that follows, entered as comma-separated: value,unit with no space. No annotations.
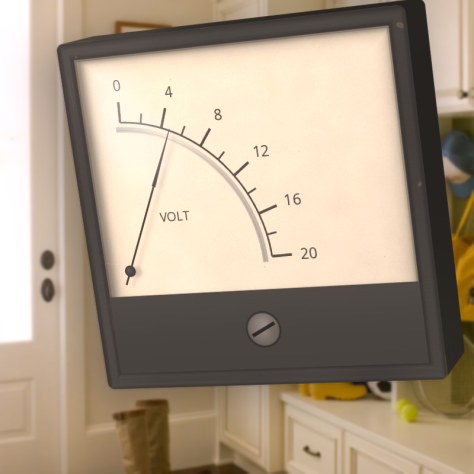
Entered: 5,V
